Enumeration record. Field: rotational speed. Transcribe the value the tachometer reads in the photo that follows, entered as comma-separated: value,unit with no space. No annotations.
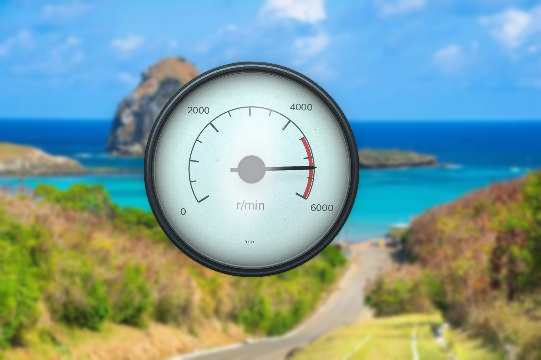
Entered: 5250,rpm
